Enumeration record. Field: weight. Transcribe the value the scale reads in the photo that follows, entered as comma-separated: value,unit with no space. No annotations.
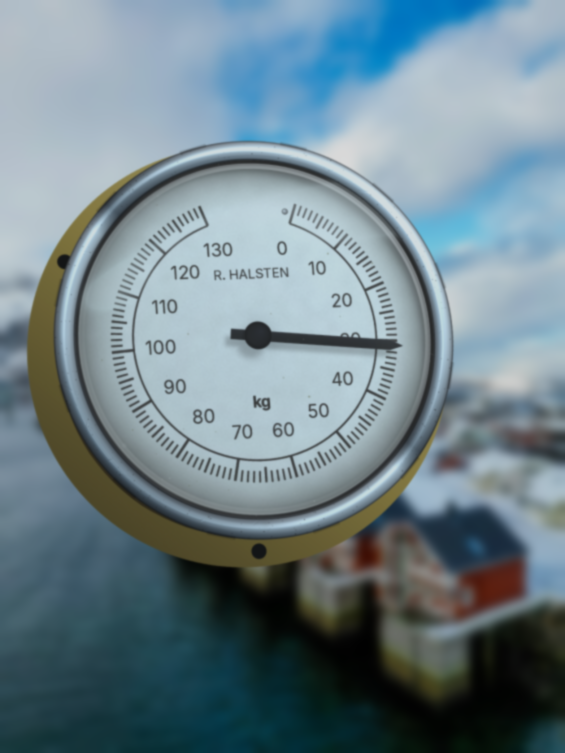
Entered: 31,kg
